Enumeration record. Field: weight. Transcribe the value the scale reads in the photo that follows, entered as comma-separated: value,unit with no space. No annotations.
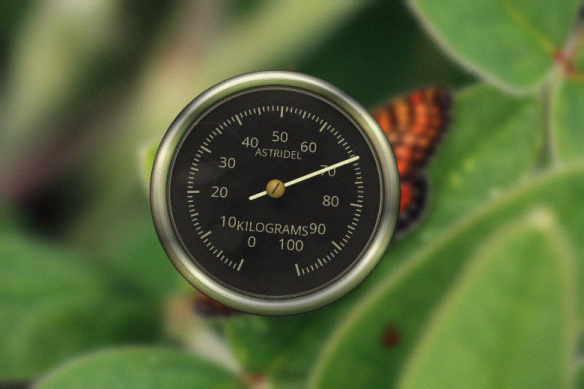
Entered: 70,kg
